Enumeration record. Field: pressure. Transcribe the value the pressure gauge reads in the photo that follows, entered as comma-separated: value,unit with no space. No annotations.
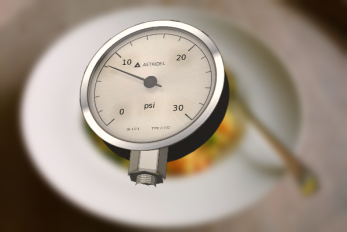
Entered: 8,psi
